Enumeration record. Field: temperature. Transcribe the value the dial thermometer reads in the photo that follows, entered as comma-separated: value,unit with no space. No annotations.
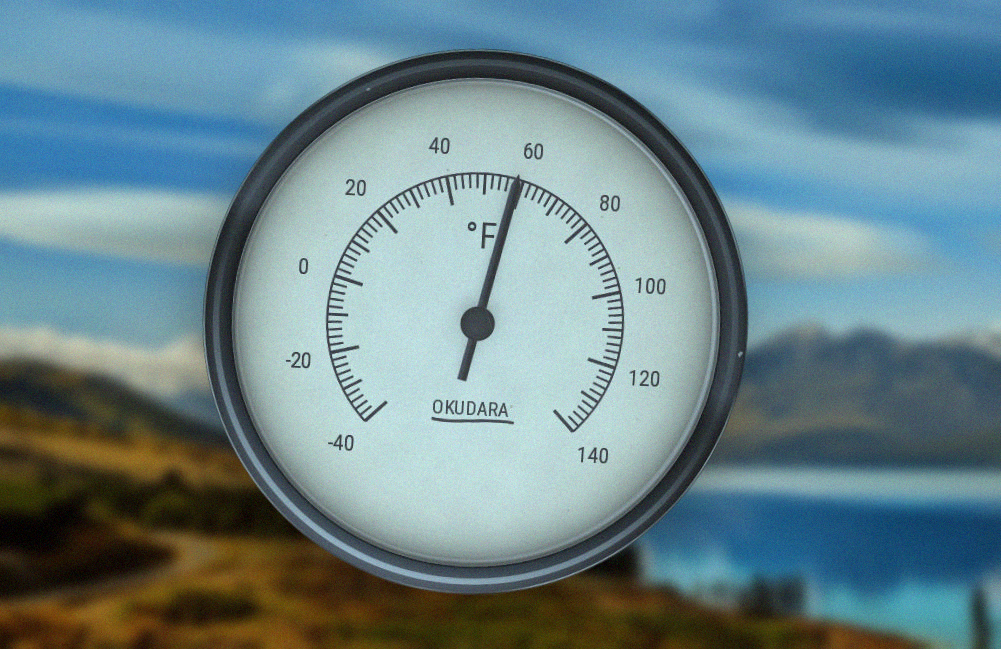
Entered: 58,°F
